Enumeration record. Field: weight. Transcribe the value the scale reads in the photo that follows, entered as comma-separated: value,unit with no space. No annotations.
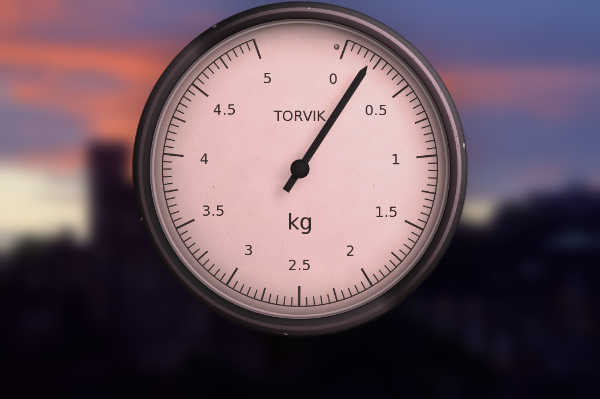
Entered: 0.2,kg
